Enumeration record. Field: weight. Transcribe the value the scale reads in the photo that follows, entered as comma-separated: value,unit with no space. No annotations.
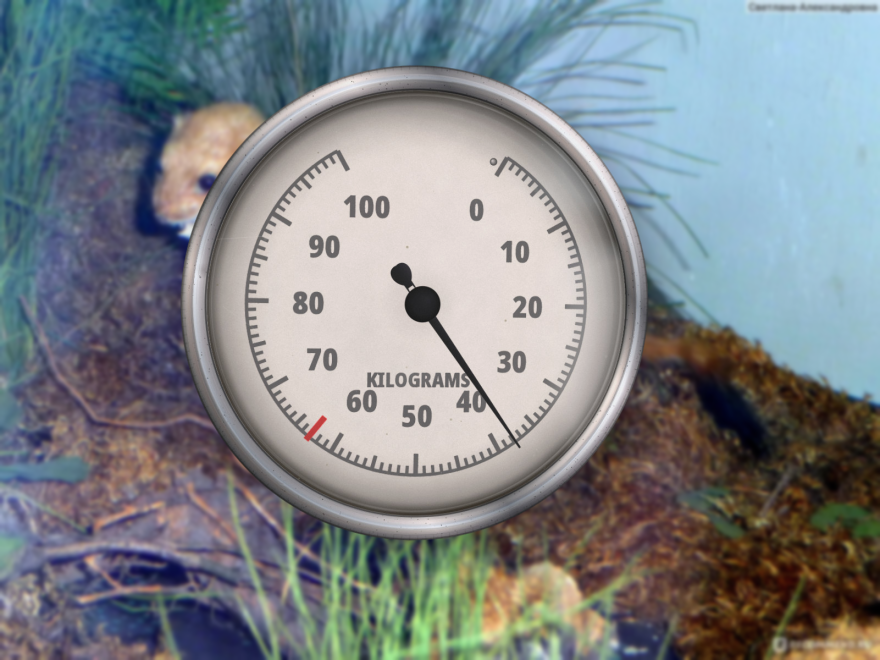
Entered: 38,kg
